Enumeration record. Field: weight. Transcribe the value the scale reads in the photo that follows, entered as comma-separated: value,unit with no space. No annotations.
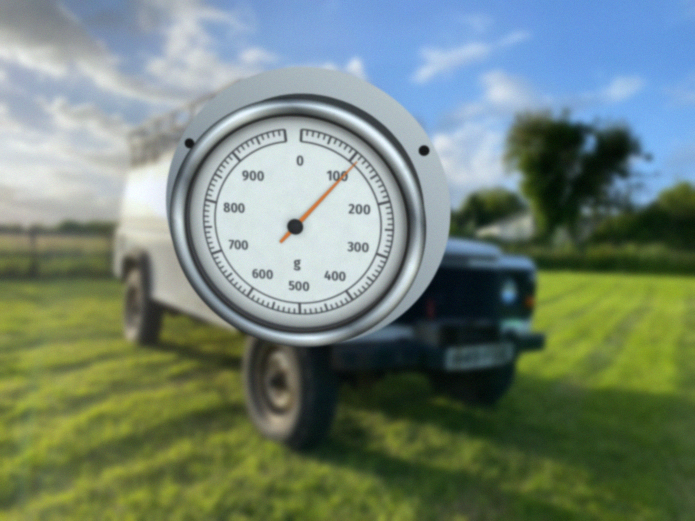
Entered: 110,g
